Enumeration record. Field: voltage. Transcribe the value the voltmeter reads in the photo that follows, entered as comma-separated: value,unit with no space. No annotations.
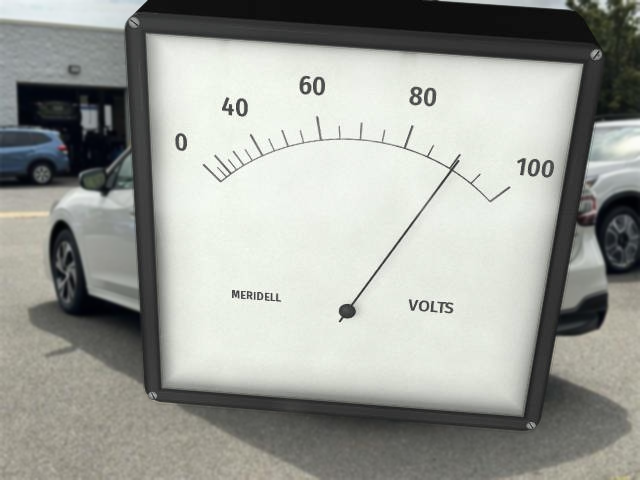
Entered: 90,V
